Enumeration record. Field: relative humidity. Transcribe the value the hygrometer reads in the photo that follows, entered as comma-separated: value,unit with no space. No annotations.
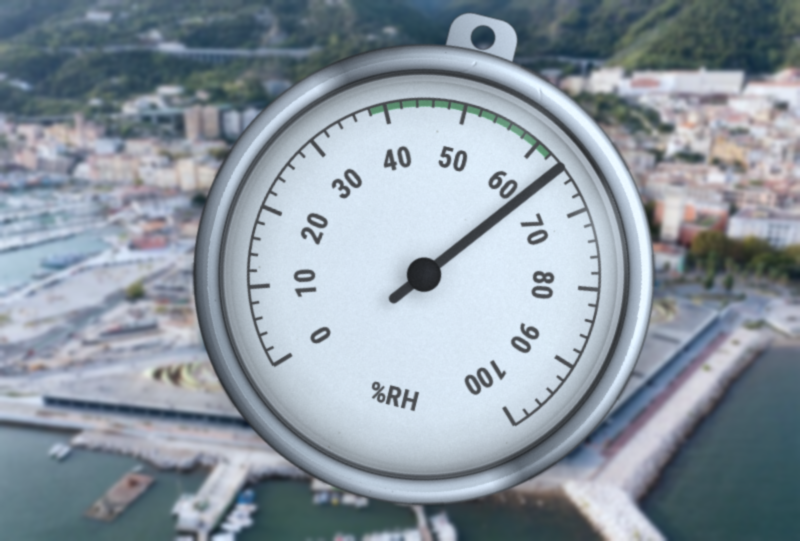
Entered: 64,%
